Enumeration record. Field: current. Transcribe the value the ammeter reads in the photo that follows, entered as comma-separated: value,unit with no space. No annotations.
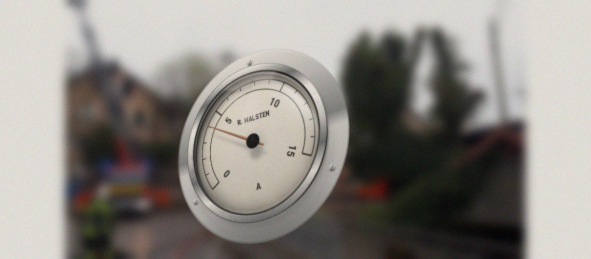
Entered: 4,A
